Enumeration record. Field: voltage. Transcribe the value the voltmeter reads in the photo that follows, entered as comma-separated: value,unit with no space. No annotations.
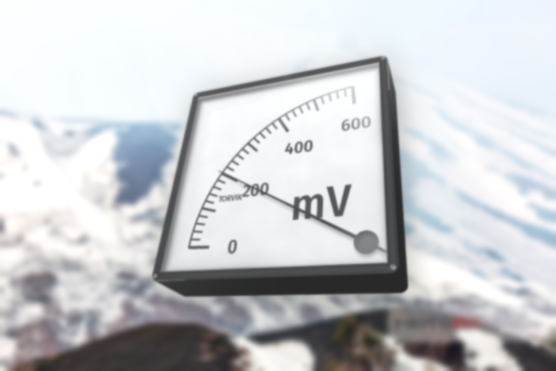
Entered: 200,mV
